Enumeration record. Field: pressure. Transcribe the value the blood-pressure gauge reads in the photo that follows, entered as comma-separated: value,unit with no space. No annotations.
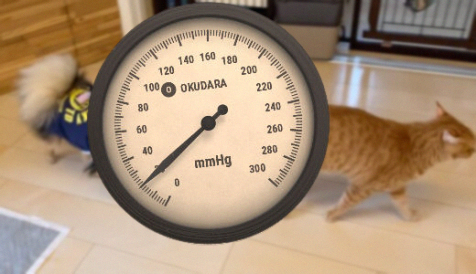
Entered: 20,mmHg
